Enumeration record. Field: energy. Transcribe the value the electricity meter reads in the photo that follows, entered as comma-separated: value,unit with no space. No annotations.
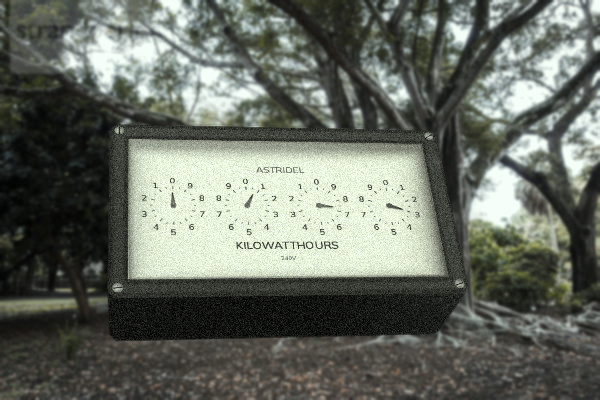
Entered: 73,kWh
